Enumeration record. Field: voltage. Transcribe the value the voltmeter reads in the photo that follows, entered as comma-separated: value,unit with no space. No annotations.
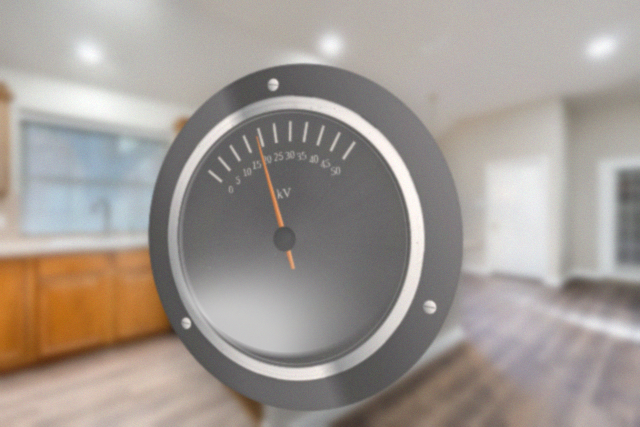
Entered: 20,kV
